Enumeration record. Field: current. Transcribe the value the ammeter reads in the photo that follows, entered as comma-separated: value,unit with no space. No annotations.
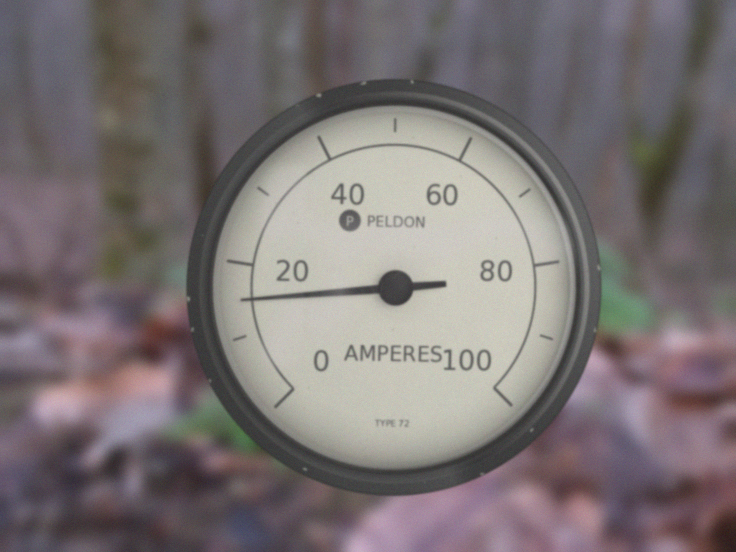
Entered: 15,A
